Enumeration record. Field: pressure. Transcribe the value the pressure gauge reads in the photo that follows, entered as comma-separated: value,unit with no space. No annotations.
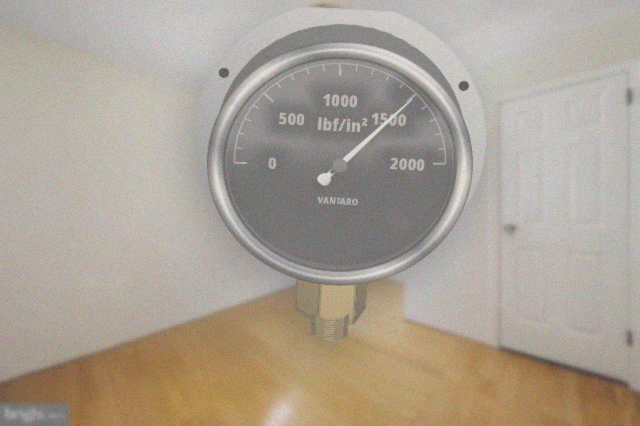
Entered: 1500,psi
